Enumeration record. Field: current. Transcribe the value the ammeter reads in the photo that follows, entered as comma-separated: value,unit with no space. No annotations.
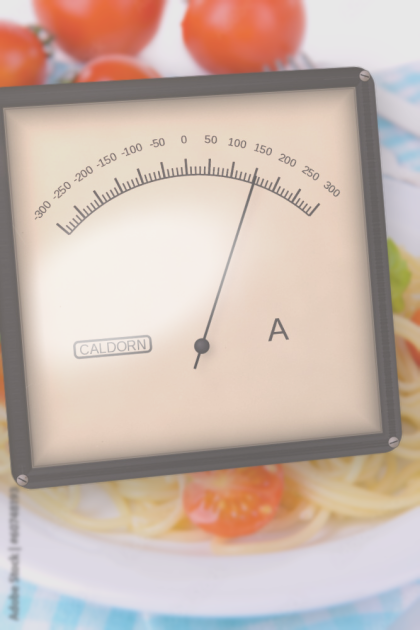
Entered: 150,A
